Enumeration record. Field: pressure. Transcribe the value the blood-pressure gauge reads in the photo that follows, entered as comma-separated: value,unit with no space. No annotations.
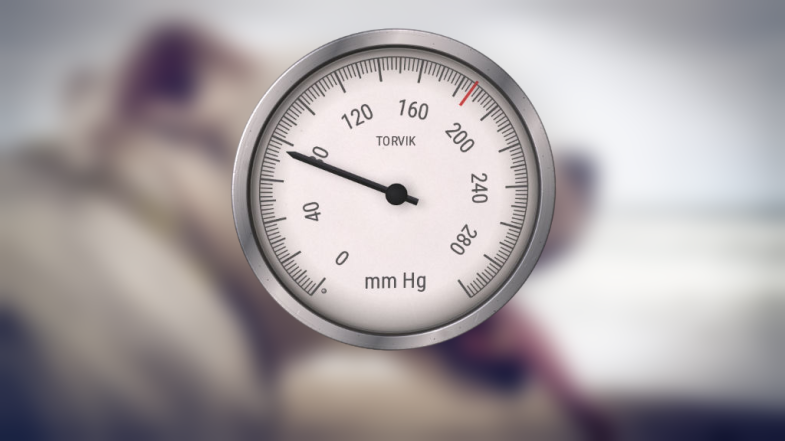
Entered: 76,mmHg
